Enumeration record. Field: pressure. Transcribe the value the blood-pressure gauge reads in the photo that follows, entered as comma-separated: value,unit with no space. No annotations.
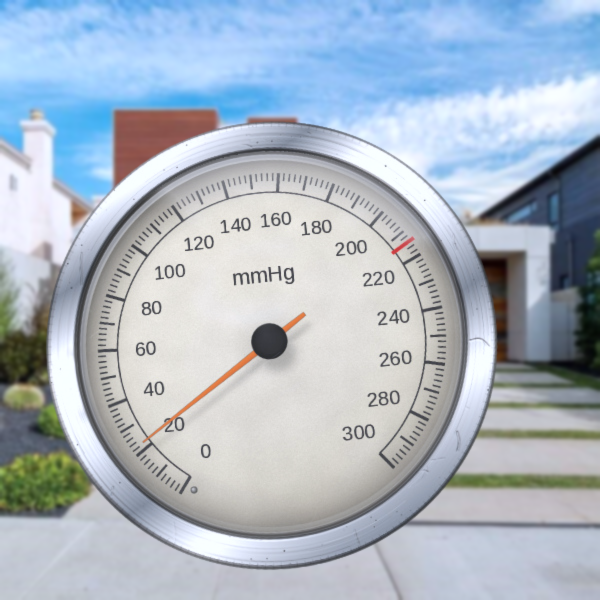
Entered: 22,mmHg
